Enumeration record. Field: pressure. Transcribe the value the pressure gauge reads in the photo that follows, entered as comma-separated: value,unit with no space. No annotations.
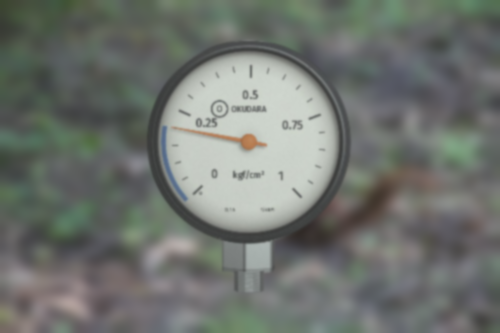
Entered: 0.2,kg/cm²
